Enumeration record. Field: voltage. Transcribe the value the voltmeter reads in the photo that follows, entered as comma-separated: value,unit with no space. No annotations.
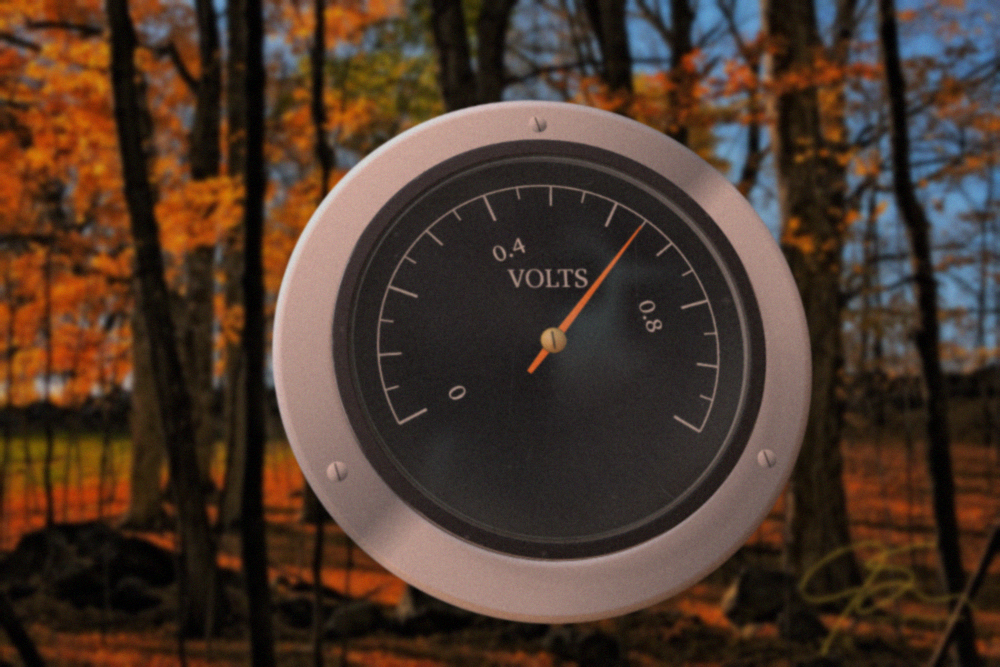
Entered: 0.65,V
